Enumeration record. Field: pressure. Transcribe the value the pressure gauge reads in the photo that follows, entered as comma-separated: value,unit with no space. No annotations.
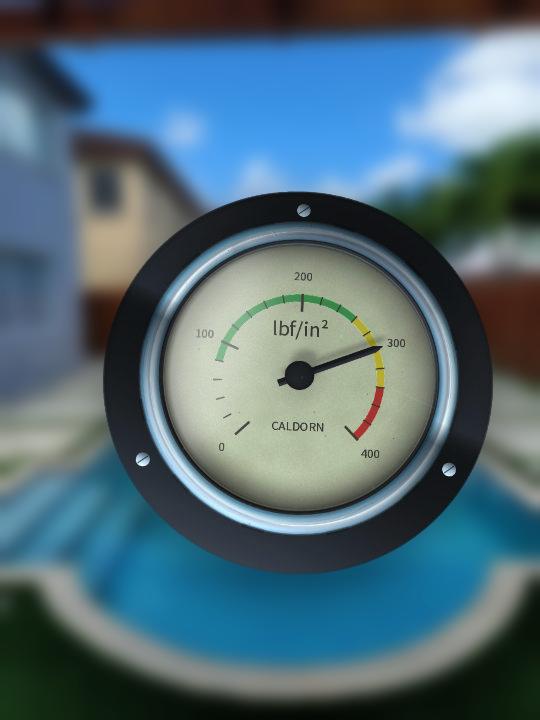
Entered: 300,psi
